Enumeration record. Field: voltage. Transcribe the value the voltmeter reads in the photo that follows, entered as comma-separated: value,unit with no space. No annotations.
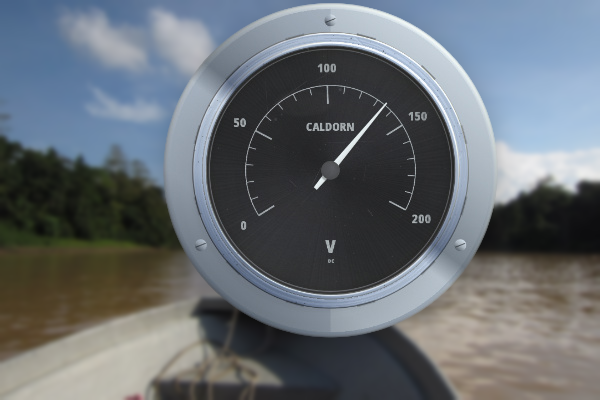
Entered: 135,V
